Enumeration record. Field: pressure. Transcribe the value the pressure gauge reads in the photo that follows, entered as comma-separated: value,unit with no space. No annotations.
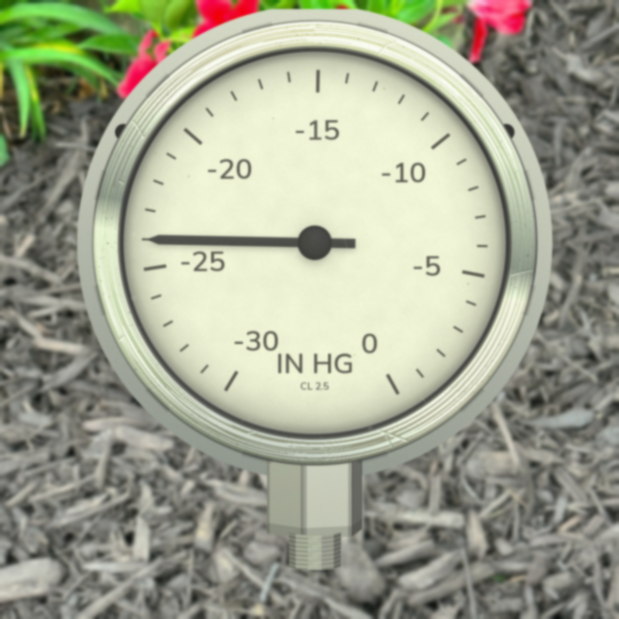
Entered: -24,inHg
